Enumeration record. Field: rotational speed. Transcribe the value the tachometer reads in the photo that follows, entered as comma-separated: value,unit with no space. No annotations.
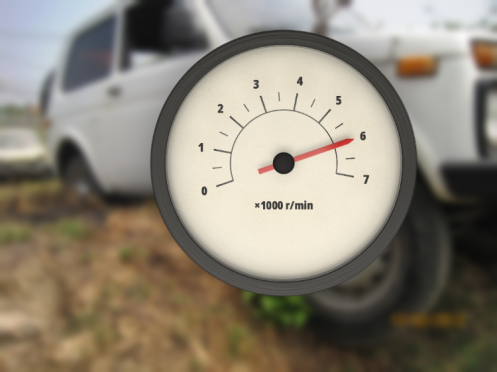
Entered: 6000,rpm
